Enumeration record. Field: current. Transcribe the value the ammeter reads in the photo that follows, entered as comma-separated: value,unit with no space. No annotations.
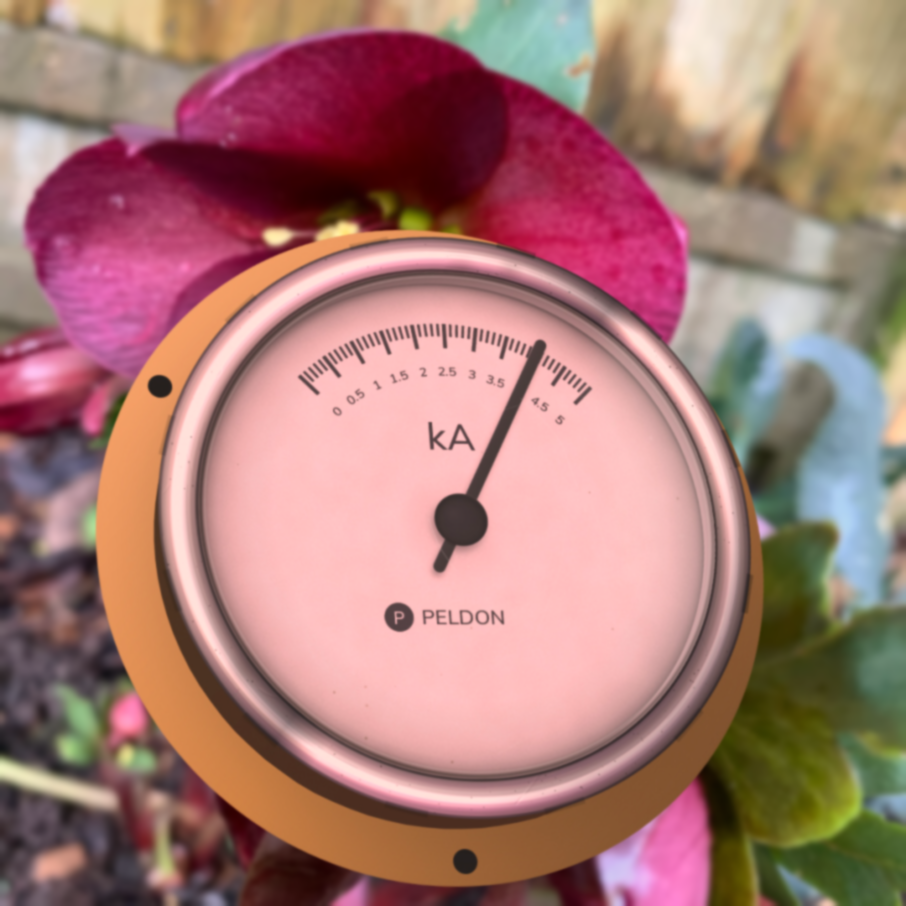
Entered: 4,kA
